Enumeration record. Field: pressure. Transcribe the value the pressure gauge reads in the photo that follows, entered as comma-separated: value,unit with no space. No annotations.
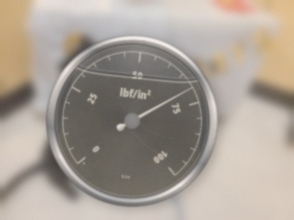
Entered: 70,psi
